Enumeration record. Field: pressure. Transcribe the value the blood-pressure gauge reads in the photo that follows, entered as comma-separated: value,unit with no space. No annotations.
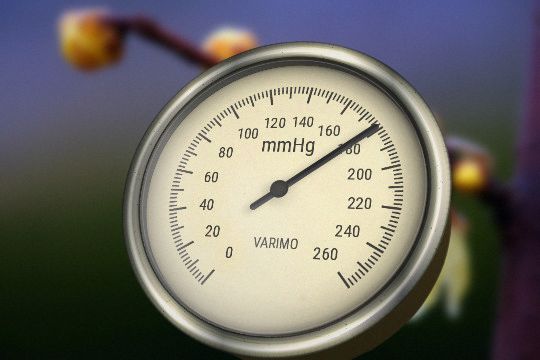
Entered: 180,mmHg
